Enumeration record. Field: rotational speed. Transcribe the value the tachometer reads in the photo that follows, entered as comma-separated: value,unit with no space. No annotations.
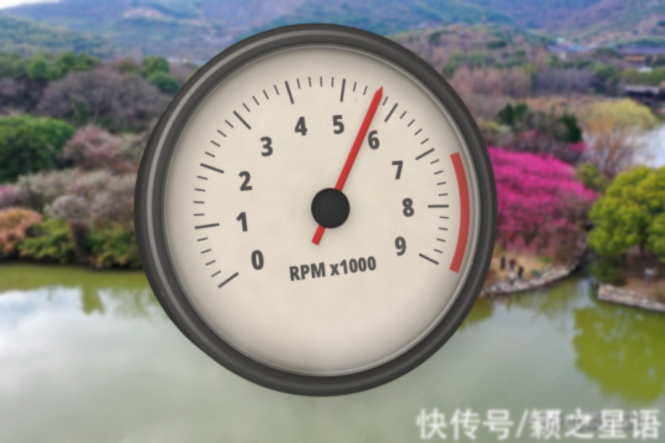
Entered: 5600,rpm
